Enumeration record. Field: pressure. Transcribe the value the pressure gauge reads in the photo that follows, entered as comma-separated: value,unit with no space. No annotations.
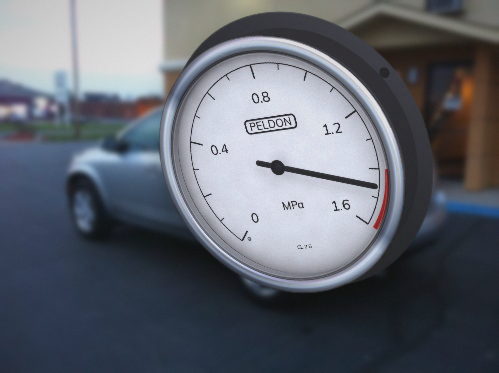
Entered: 1.45,MPa
